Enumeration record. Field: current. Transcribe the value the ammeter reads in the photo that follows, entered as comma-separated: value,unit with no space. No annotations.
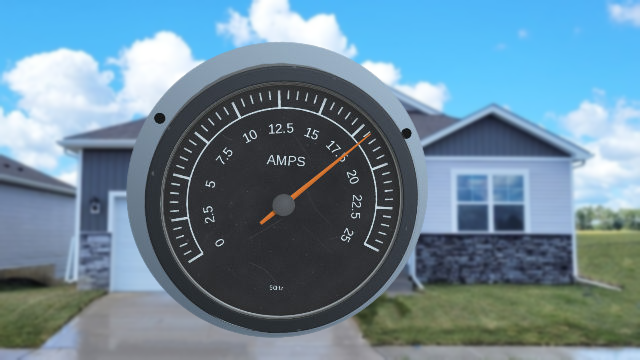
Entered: 18,A
